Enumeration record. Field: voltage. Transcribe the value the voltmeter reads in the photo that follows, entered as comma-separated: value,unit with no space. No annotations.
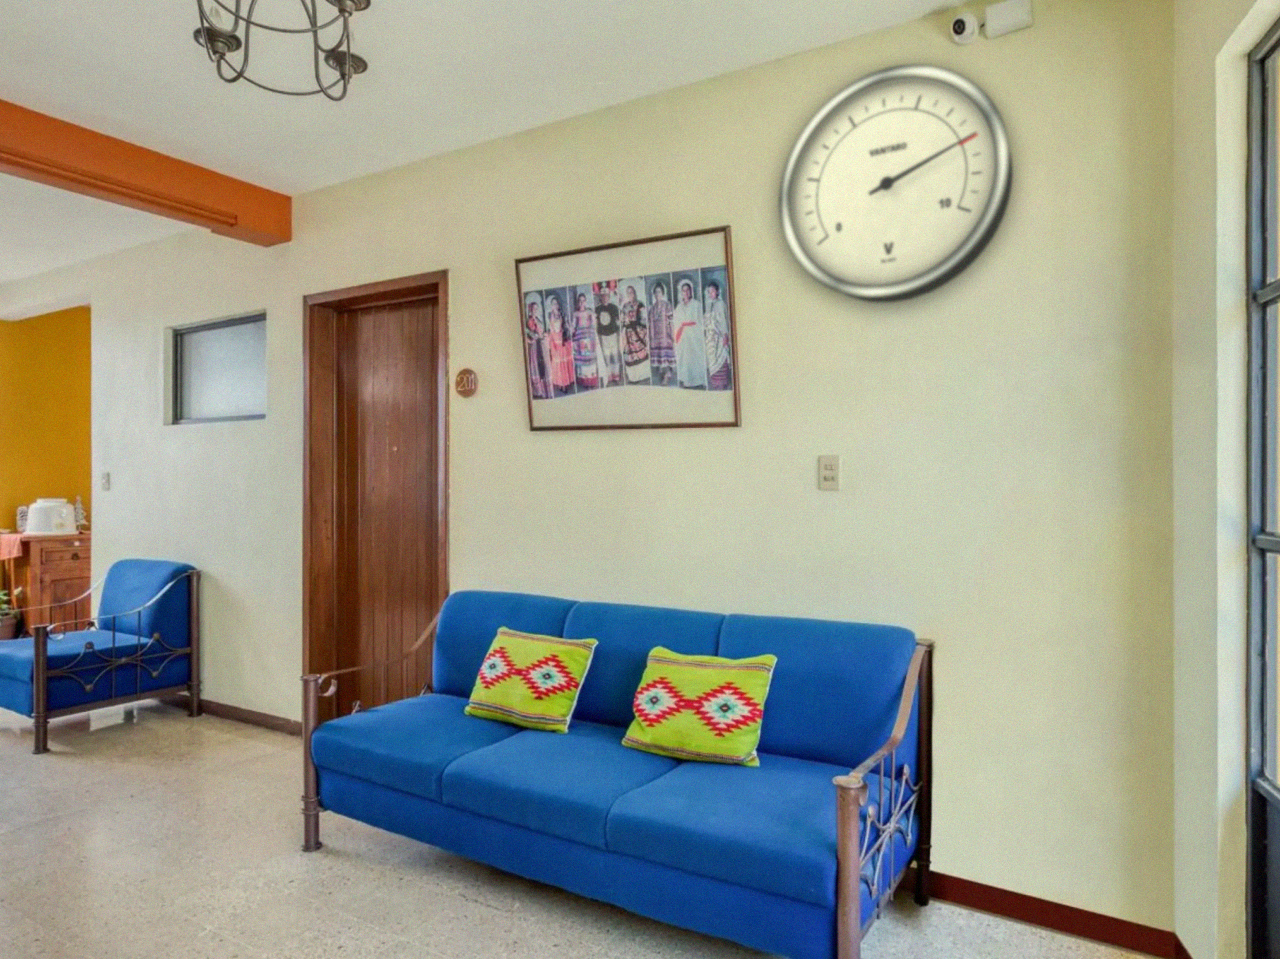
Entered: 8,V
